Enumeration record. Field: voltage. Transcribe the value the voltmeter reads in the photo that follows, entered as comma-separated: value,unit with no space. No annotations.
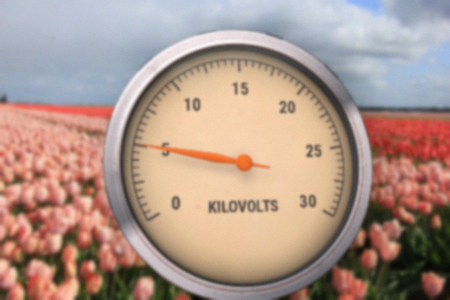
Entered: 5,kV
